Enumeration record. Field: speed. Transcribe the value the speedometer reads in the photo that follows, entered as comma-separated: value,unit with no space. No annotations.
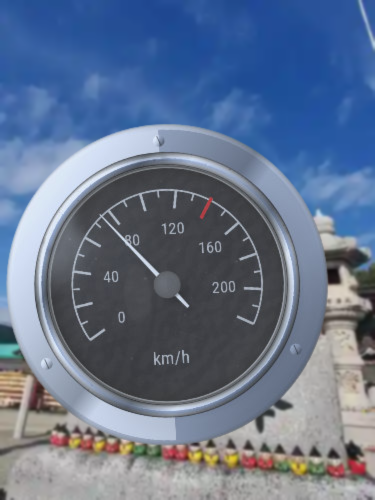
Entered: 75,km/h
